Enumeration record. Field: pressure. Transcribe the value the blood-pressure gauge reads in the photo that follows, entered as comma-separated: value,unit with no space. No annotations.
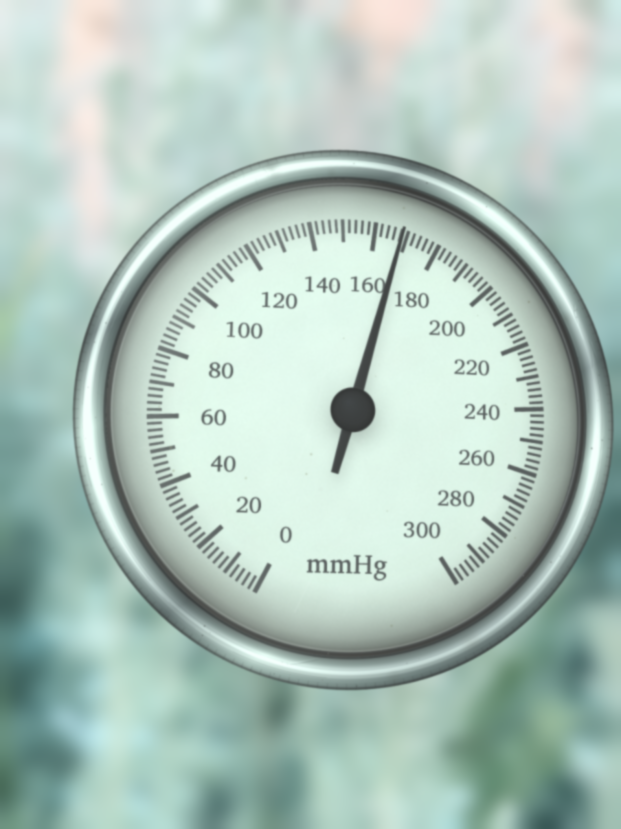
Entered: 168,mmHg
